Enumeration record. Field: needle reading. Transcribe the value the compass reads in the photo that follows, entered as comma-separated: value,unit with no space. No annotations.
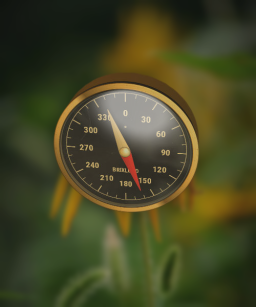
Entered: 160,°
